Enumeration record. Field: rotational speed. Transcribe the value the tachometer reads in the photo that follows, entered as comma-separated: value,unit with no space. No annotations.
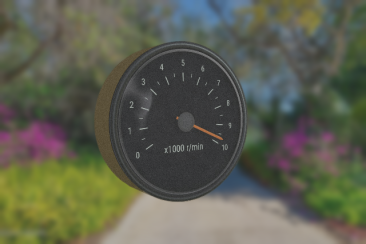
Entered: 9750,rpm
